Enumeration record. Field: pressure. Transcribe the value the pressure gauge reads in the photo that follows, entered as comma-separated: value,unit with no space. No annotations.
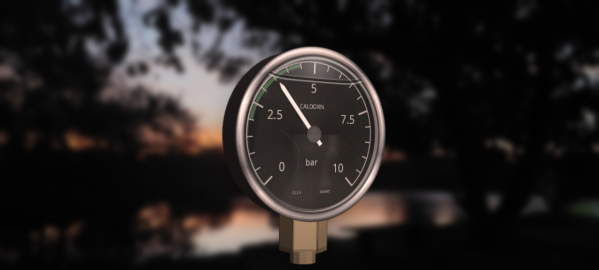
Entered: 3.5,bar
